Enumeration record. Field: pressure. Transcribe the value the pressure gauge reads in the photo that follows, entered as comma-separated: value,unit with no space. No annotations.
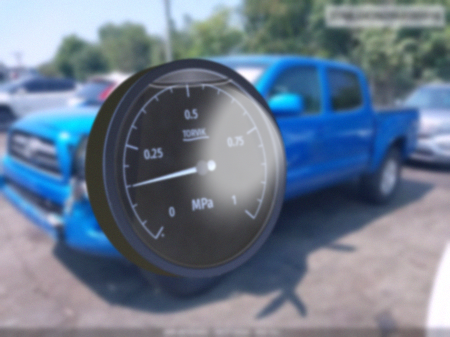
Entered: 0.15,MPa
